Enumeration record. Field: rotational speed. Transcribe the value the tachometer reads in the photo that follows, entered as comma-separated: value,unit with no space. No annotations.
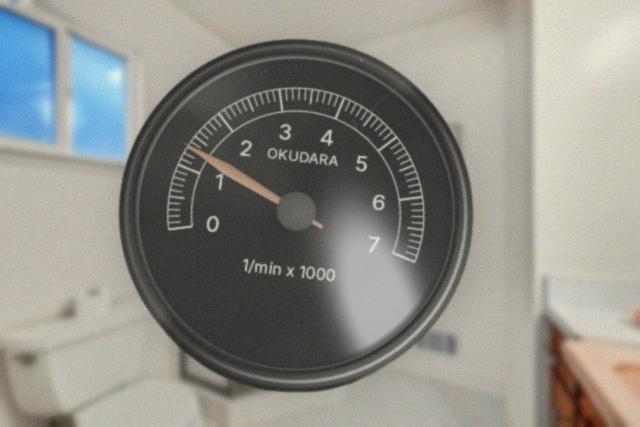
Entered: 1300,rpm
